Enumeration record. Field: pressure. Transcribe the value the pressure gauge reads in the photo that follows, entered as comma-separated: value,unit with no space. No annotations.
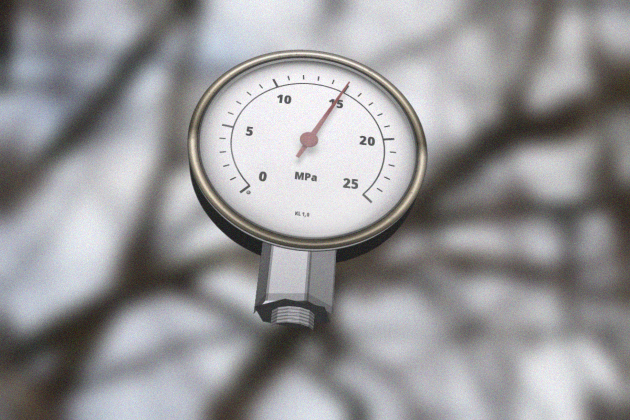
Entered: 15,MPa
